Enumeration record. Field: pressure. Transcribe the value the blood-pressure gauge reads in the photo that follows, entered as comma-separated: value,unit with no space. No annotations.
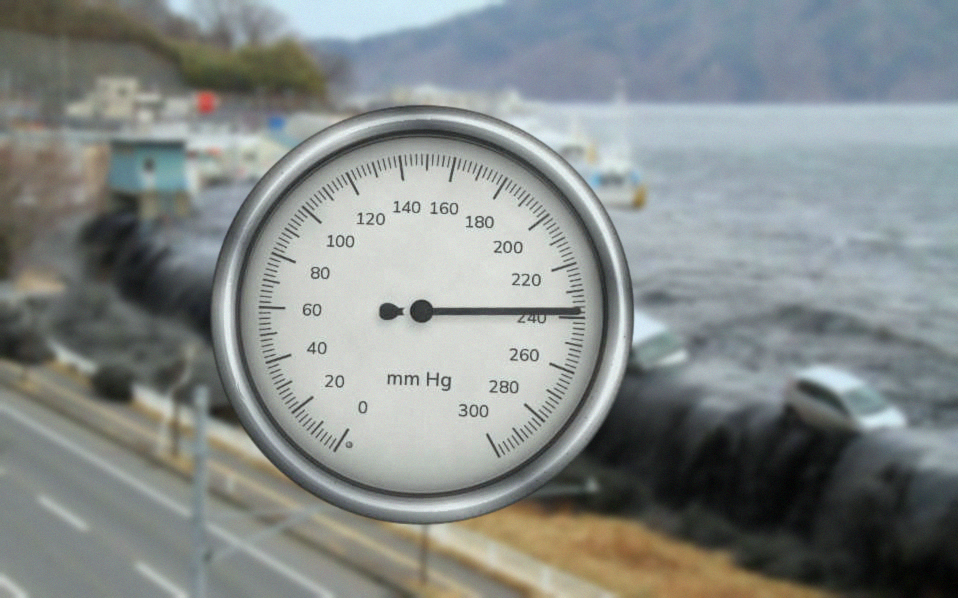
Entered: 238,mmHg
